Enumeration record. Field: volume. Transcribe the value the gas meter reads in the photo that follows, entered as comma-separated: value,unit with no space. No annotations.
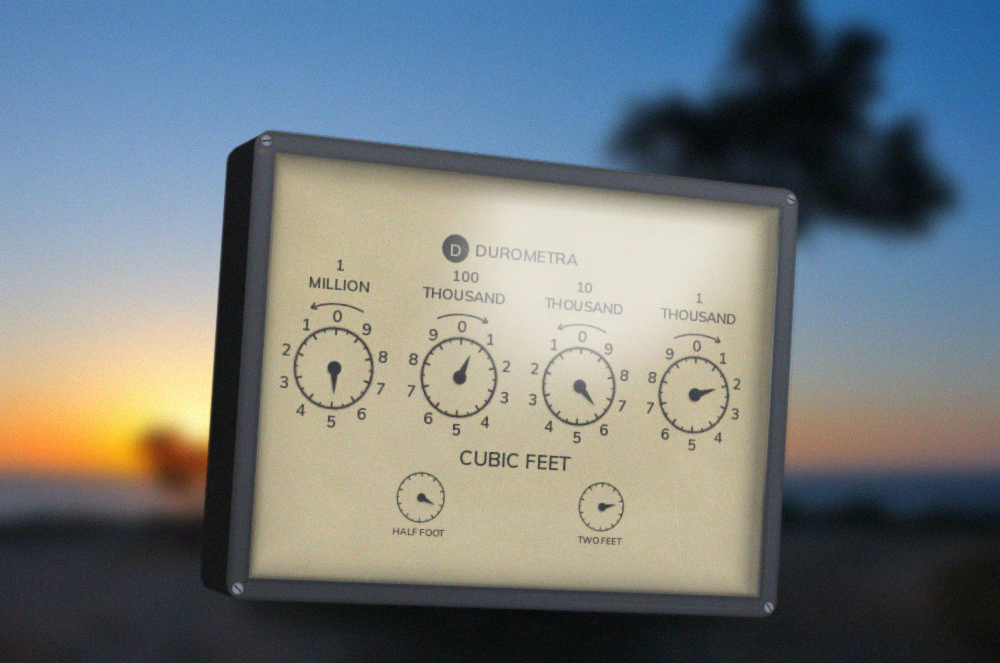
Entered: 506200,ft³
